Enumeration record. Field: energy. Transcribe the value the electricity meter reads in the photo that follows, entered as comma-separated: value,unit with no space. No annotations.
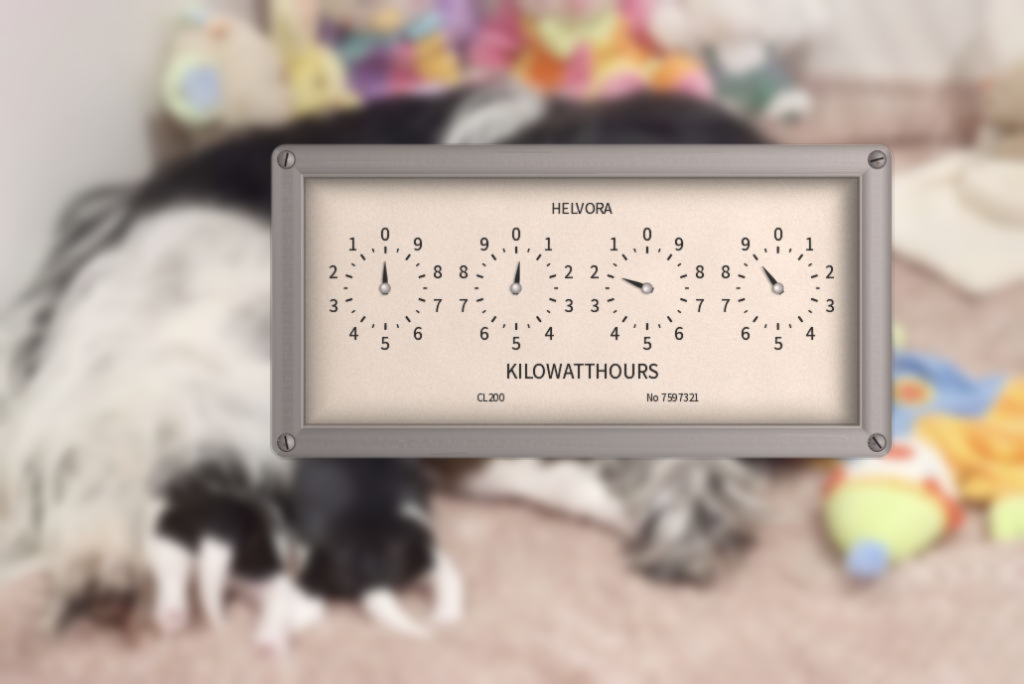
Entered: 19,kWh
